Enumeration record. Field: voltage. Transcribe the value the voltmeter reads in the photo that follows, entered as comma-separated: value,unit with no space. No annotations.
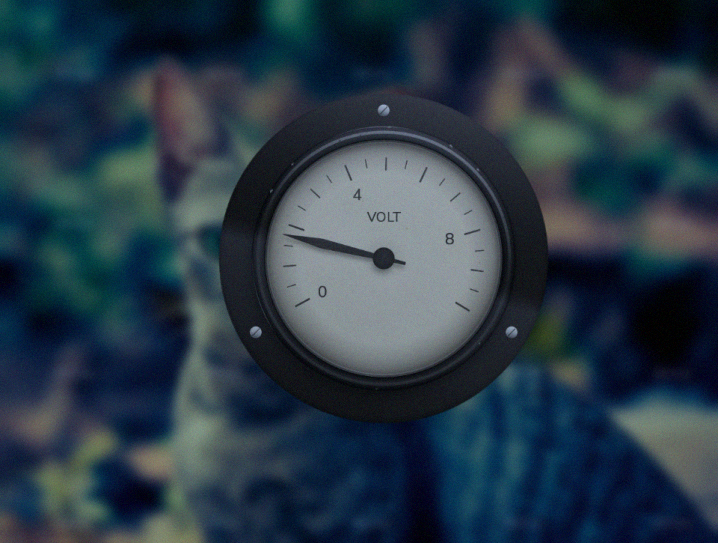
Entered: 1.75,V
